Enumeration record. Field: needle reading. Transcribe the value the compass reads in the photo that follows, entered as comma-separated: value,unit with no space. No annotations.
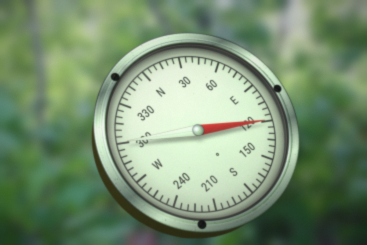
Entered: 120,°
